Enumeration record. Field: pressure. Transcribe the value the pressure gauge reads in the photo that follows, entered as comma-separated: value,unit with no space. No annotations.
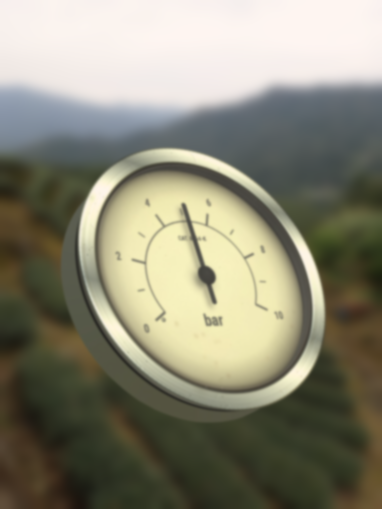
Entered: 5,bar
